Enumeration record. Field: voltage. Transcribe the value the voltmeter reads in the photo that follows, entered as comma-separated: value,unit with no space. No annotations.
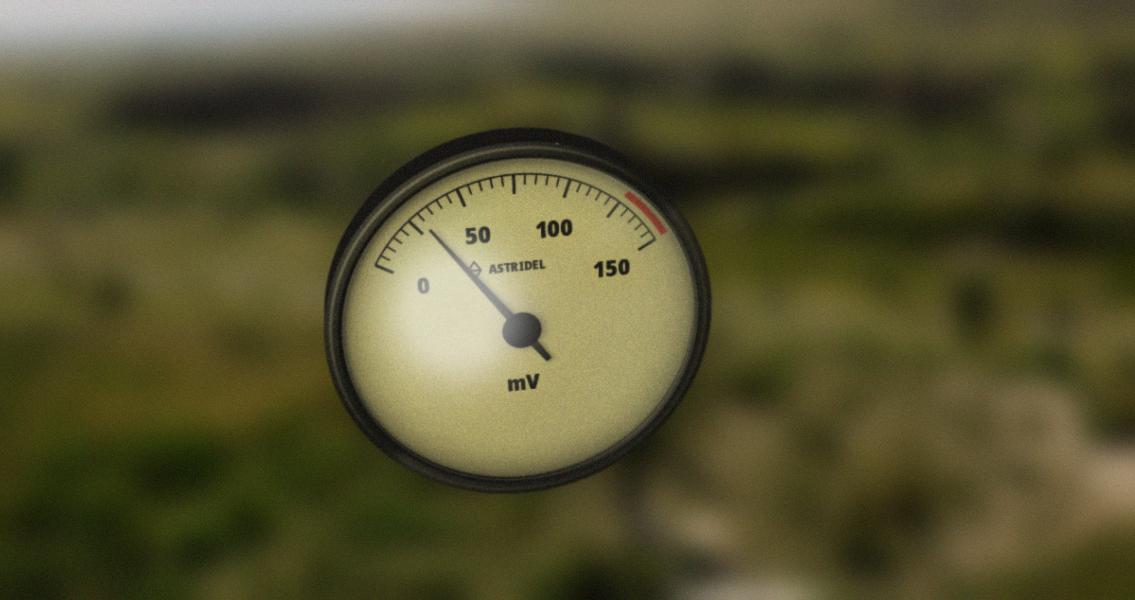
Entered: 30,mV
